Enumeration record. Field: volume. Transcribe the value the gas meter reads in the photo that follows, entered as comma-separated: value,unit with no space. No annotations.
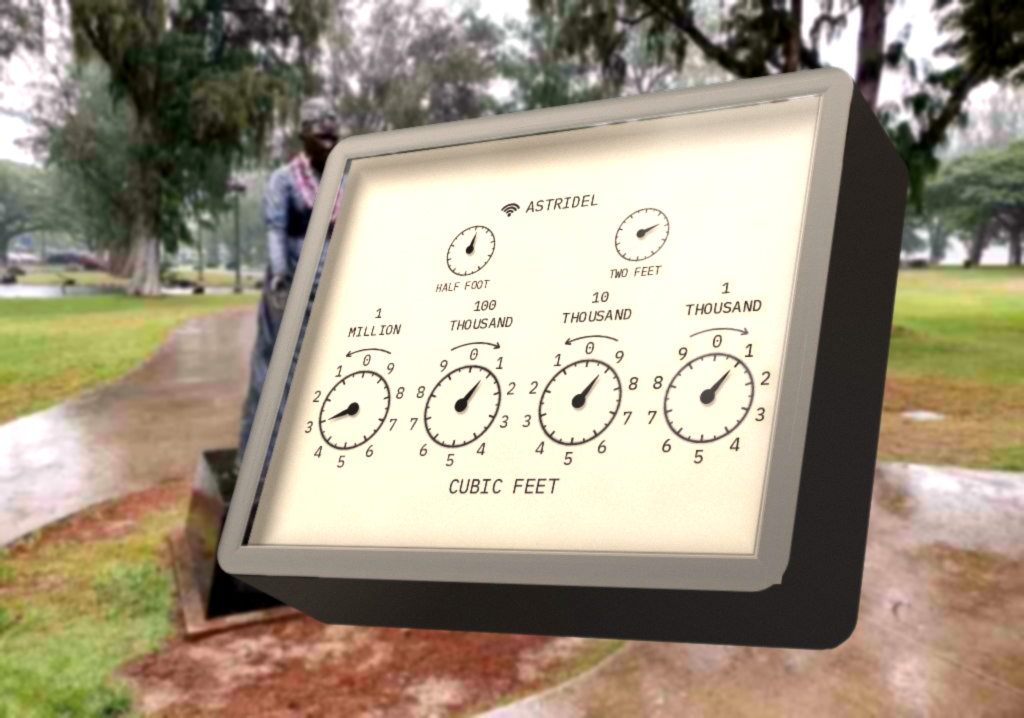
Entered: 309100,ft³
